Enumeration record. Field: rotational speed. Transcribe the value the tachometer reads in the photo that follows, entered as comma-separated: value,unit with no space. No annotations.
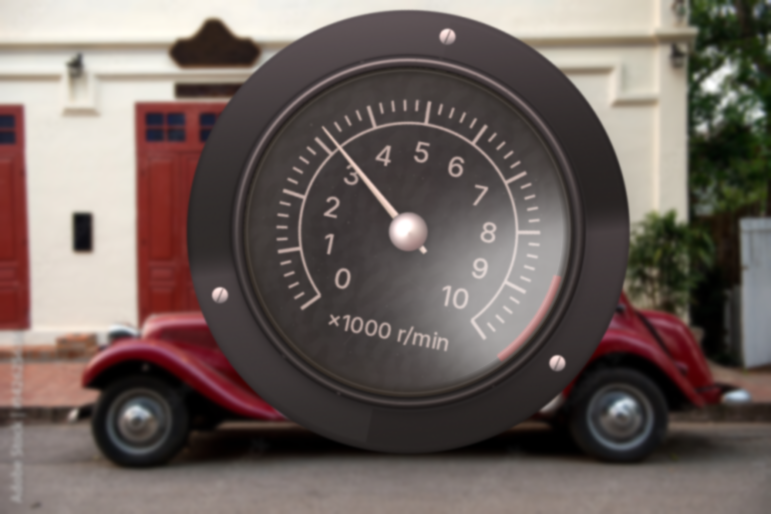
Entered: 3200,rpm
